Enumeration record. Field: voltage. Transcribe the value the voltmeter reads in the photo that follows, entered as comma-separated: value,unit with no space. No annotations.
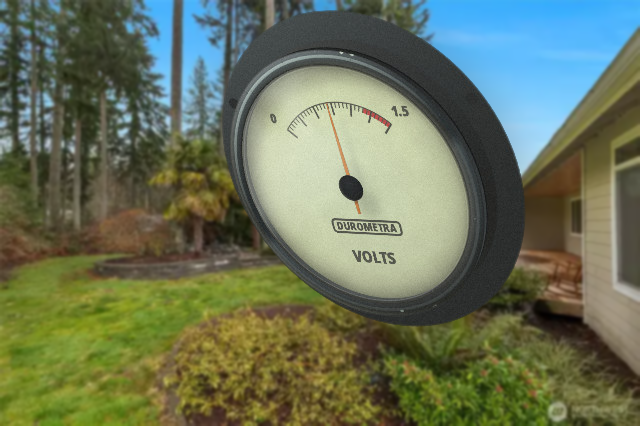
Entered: 0.75,V
